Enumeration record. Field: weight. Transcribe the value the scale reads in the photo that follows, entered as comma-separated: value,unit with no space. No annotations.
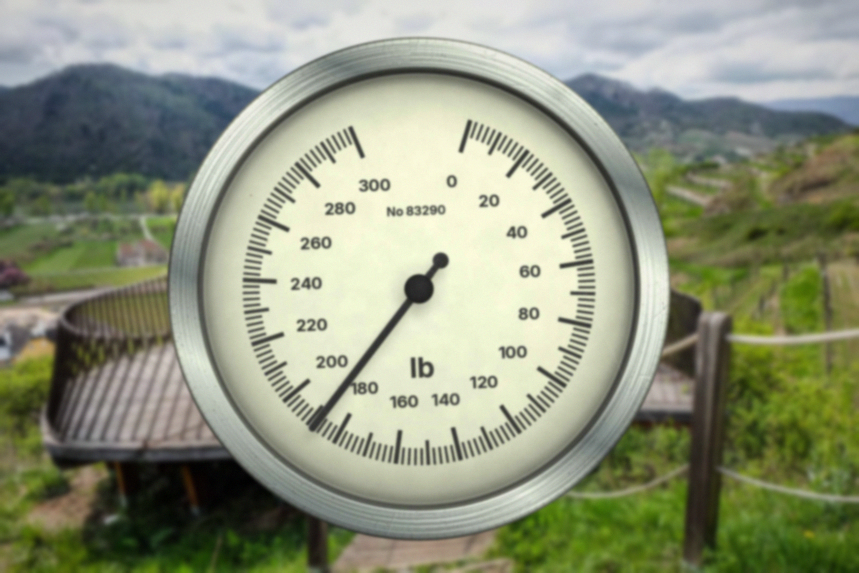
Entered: 188,lb
